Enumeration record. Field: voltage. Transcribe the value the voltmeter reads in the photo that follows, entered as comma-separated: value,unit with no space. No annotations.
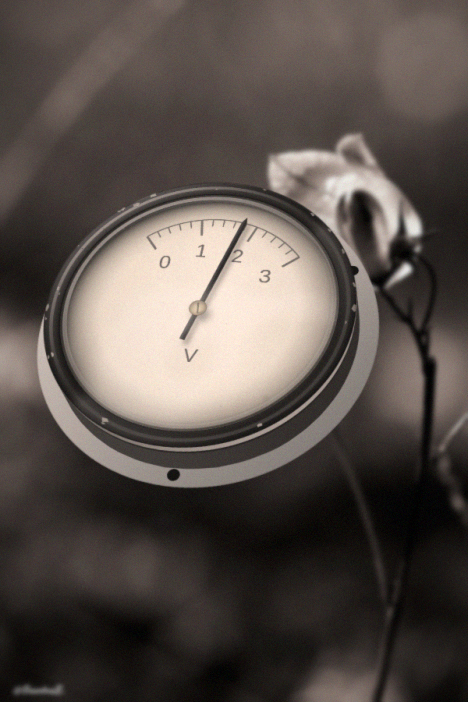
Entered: 1.8,V
